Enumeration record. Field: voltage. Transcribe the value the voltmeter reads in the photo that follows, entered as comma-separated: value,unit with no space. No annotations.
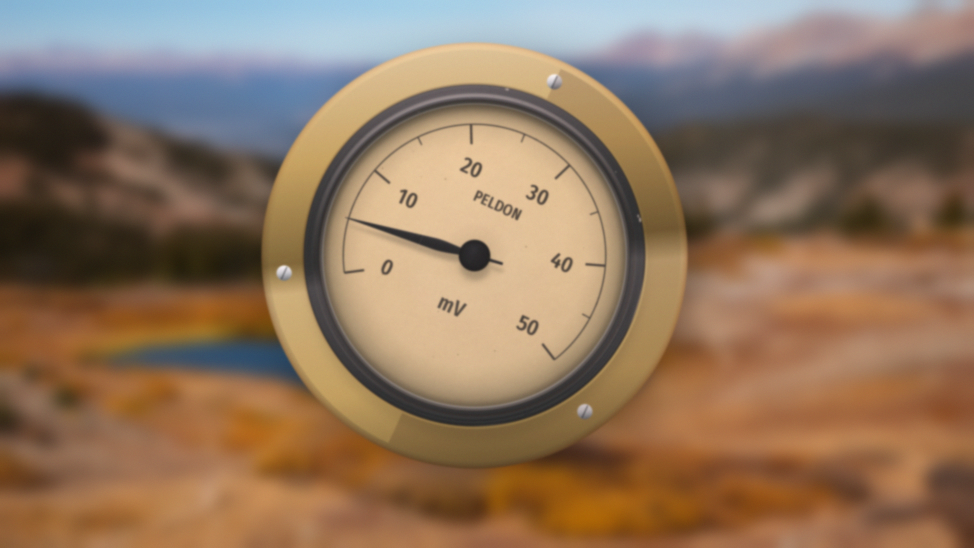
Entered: 5,mV
